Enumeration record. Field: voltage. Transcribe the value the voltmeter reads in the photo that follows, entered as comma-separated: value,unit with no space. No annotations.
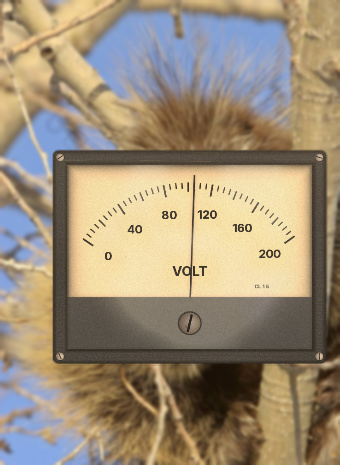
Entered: 105,V
